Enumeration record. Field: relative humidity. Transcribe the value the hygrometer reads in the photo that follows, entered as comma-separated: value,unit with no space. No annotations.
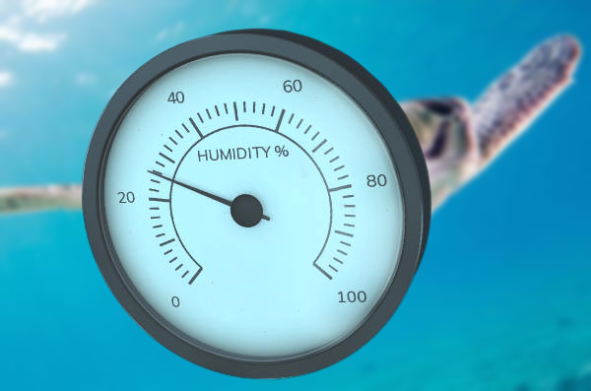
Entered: 26,%
